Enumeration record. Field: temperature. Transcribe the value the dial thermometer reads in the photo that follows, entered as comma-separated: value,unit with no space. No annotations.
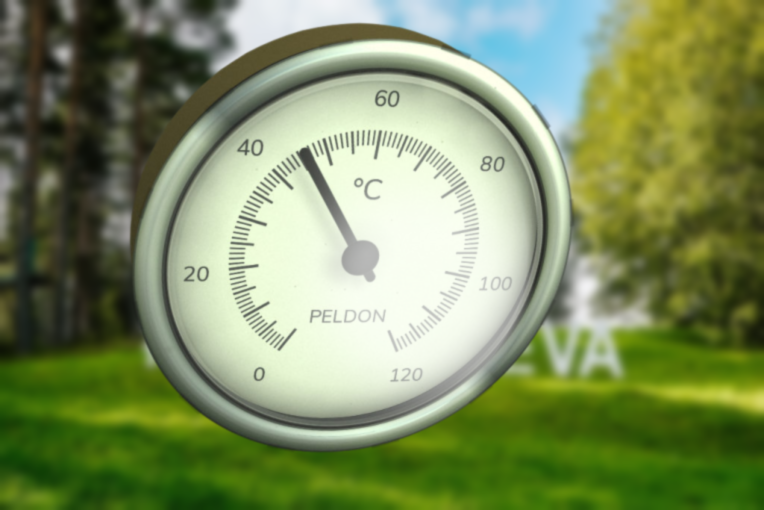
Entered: 46,°C
